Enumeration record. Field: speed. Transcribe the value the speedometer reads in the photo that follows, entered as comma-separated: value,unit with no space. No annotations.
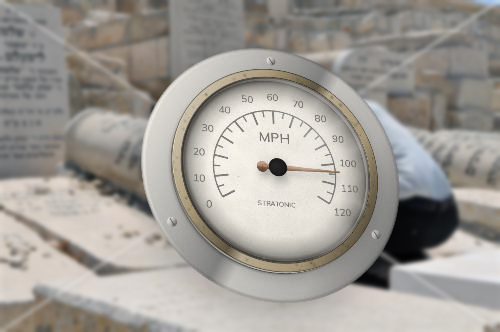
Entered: 105,mph
